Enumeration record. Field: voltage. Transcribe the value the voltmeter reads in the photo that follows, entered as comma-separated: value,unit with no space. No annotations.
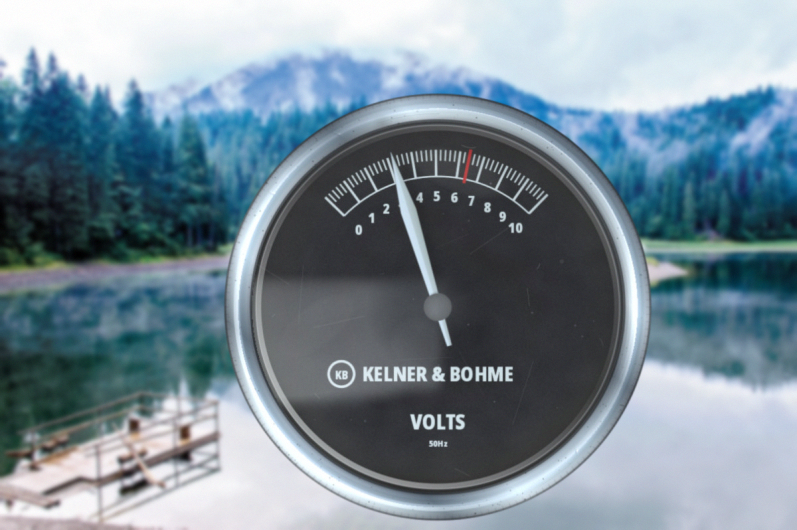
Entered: 3.2,V
